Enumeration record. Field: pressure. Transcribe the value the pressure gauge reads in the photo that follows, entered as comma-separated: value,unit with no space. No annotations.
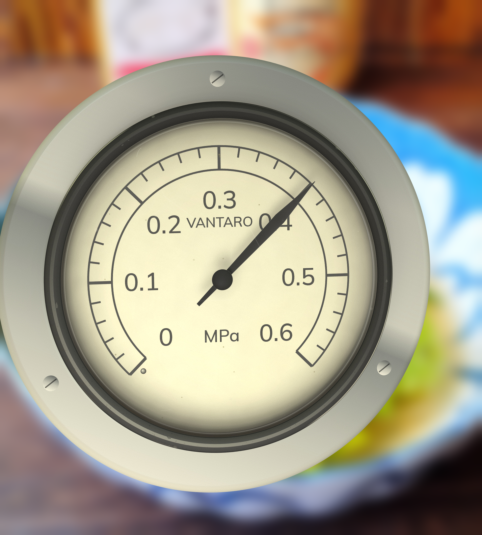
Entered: 0.4,MPa
